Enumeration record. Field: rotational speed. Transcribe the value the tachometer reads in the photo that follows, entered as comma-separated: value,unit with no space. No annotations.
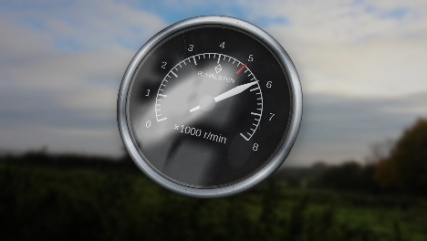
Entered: 5800,rpm
